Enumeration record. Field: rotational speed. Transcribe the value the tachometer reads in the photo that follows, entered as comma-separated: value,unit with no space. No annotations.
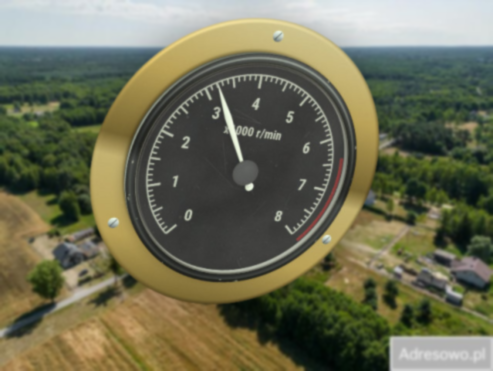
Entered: 3200,rpm
